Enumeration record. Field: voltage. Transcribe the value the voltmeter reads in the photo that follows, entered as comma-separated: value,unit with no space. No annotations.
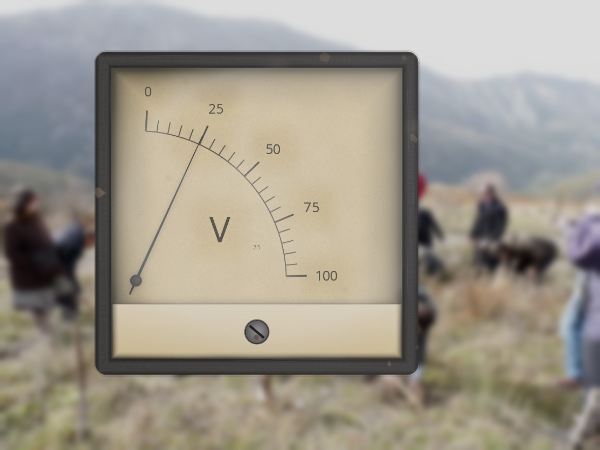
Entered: 25,V
